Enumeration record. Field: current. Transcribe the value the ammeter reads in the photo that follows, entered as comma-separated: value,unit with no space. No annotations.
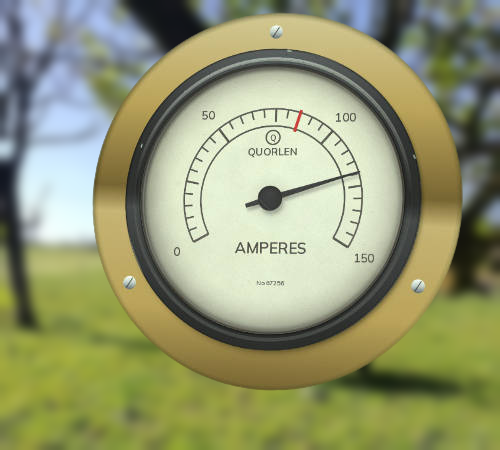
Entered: 120,A
